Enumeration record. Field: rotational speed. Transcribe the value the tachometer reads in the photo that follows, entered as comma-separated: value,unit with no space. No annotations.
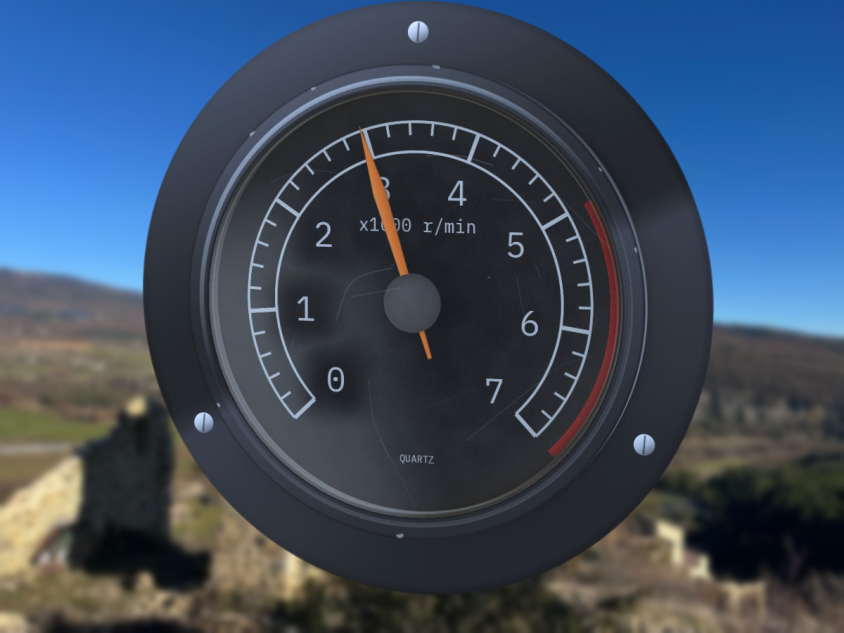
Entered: 3000,rpm
